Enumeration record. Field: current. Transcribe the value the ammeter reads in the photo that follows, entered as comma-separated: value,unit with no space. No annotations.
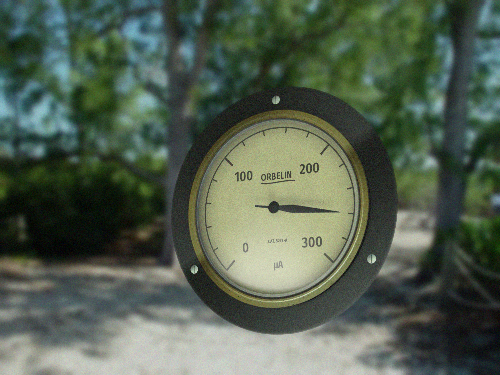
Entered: 260,µA
